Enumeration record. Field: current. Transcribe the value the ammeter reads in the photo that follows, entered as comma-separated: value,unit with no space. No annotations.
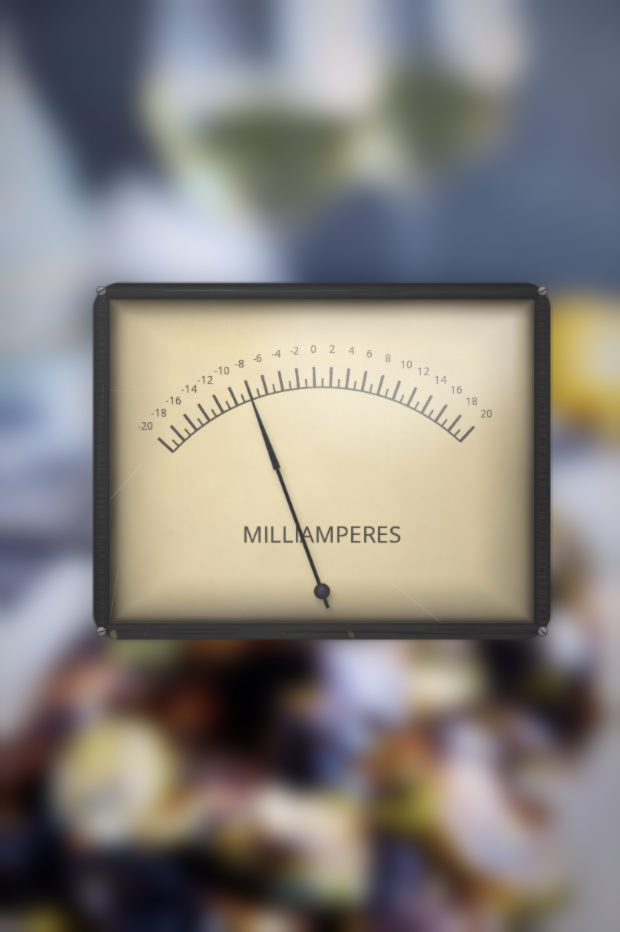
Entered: -8,mA
